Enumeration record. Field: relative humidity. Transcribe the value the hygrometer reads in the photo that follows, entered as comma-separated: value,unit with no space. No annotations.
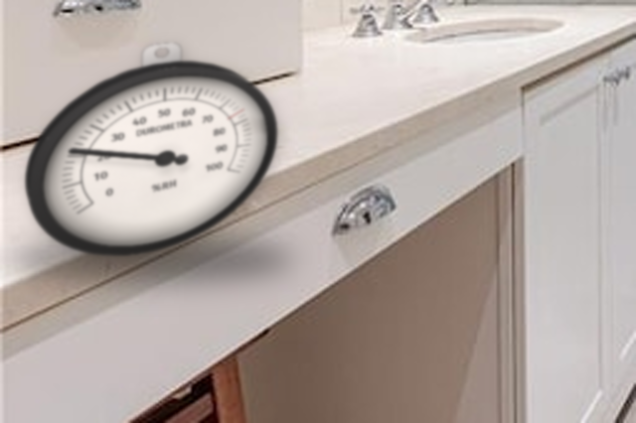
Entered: 22,%
